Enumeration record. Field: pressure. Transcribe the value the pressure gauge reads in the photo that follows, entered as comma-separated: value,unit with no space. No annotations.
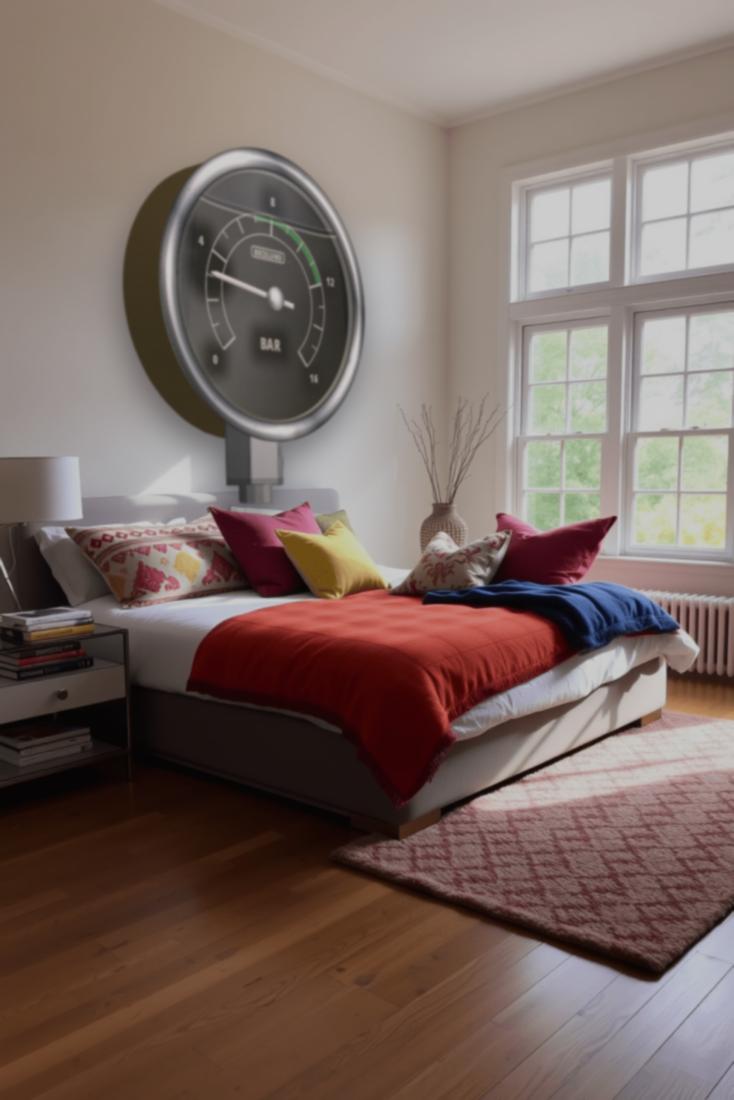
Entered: 3,bar
